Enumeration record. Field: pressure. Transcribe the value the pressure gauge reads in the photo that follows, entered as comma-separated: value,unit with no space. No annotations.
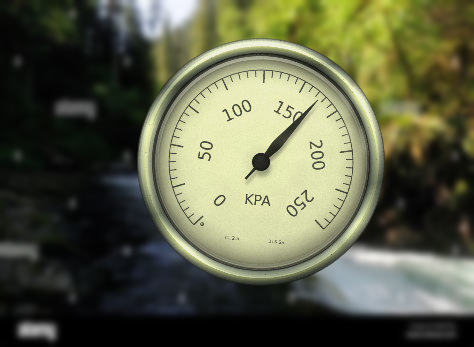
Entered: 162.5,kPa
